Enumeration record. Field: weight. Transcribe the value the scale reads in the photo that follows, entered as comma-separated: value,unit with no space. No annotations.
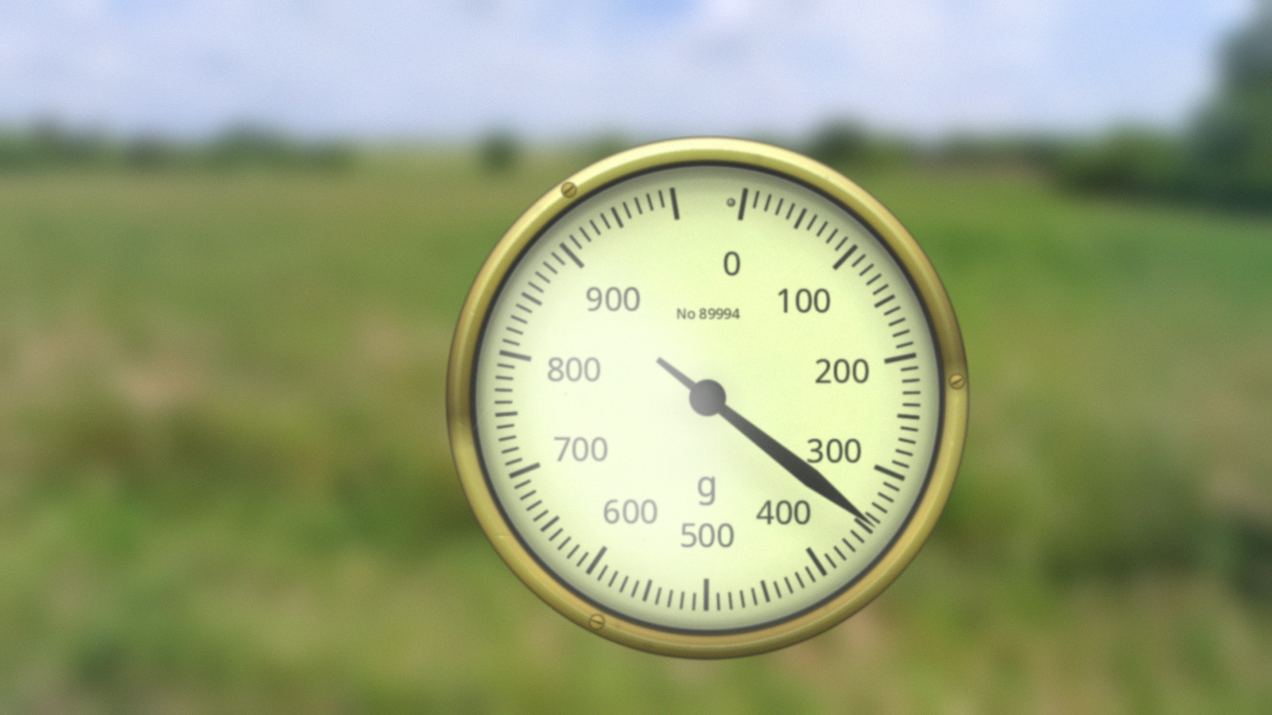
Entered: 345,g
